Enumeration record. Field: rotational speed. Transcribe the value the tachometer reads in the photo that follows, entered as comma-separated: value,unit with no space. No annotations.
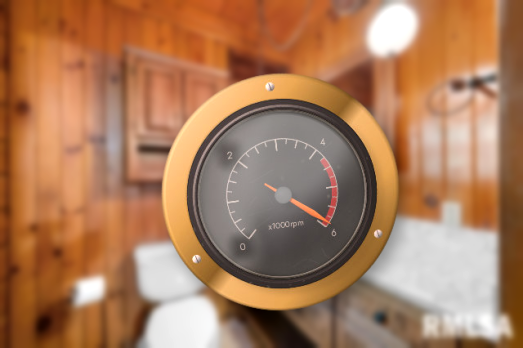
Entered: 5875,rpm
